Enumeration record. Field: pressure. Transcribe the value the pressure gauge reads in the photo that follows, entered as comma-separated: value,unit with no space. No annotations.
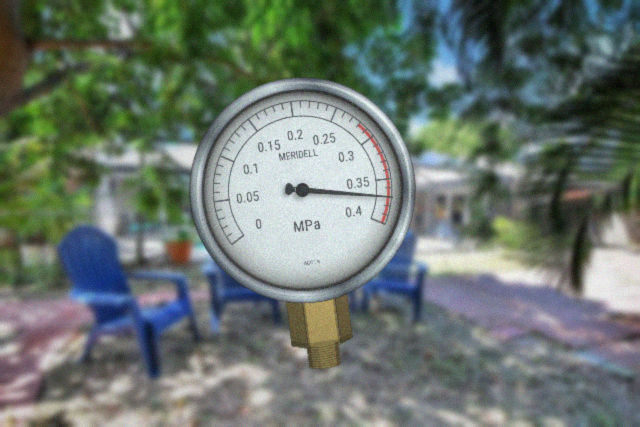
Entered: 0.37,MPa
